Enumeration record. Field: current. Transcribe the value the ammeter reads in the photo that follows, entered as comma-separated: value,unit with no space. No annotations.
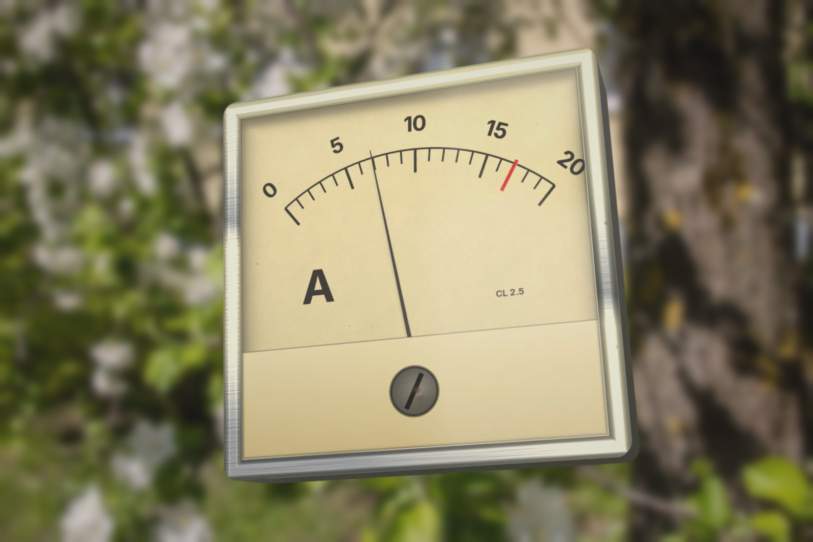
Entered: 7,A
